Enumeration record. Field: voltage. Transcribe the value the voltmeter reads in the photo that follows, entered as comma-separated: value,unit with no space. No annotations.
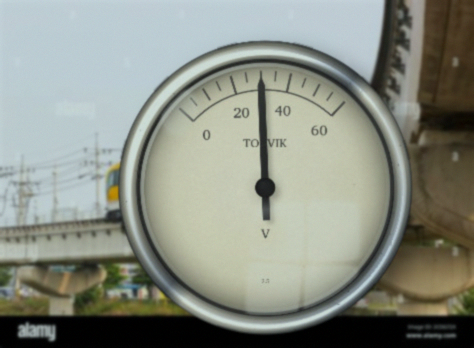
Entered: 30,V
